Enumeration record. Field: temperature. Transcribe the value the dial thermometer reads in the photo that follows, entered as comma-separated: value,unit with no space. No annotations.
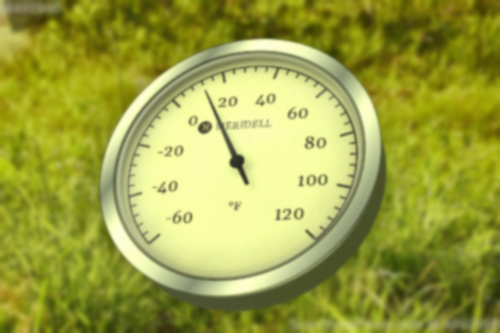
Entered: 12,°F
